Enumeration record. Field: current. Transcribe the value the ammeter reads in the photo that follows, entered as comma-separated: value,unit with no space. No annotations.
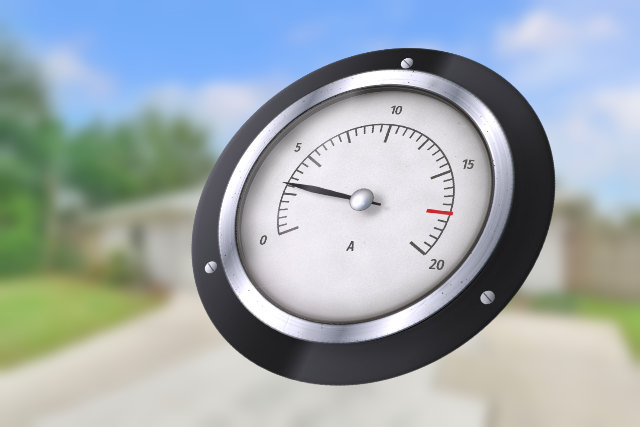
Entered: 3,A
